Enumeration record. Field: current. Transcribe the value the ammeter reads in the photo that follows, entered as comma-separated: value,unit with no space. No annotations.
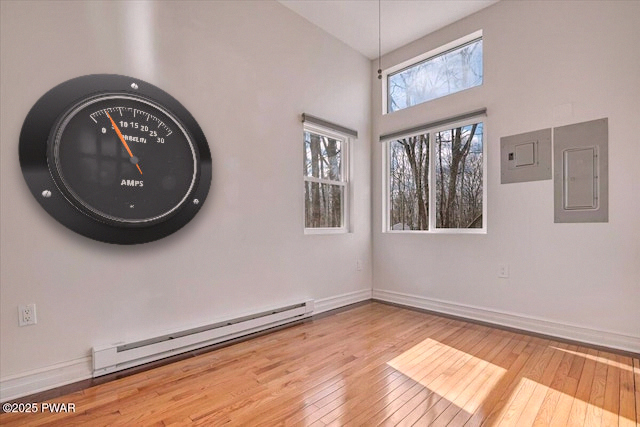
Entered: 5,A
